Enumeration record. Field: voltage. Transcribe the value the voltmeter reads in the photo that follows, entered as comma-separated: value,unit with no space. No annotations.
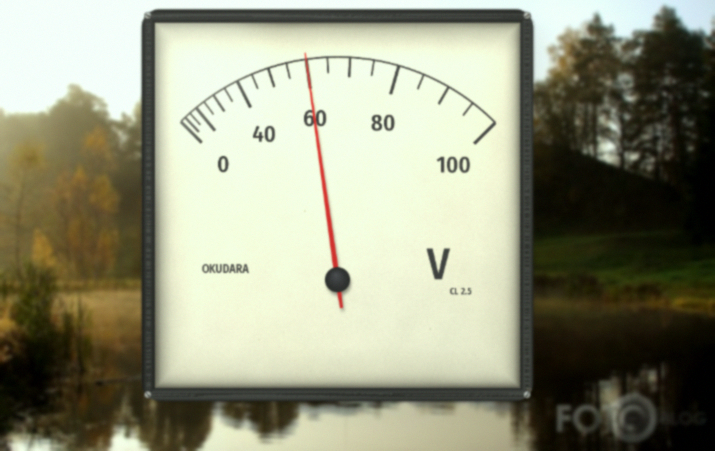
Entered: 60,V
